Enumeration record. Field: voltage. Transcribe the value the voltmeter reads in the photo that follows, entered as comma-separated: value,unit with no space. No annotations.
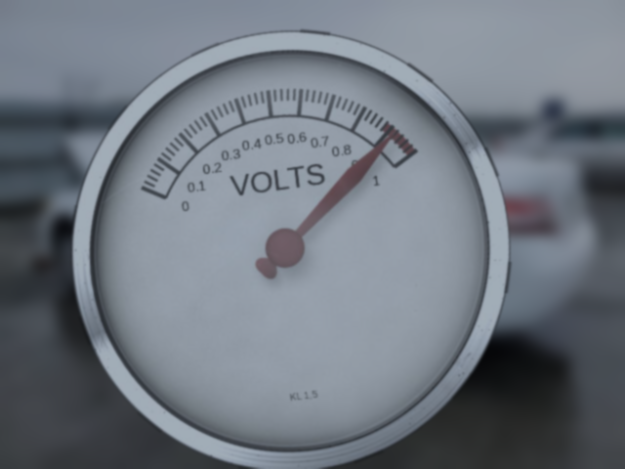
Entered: 0.92,V
